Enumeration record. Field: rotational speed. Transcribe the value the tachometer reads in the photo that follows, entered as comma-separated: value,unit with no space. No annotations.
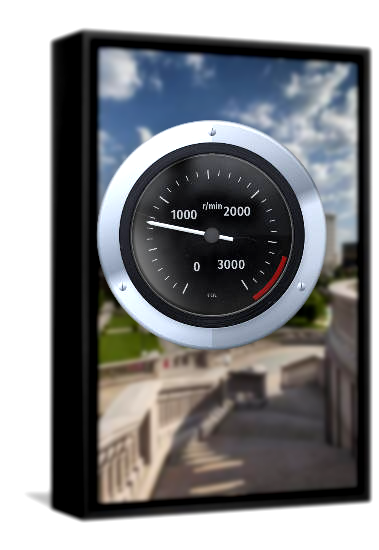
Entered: 750,rpm
